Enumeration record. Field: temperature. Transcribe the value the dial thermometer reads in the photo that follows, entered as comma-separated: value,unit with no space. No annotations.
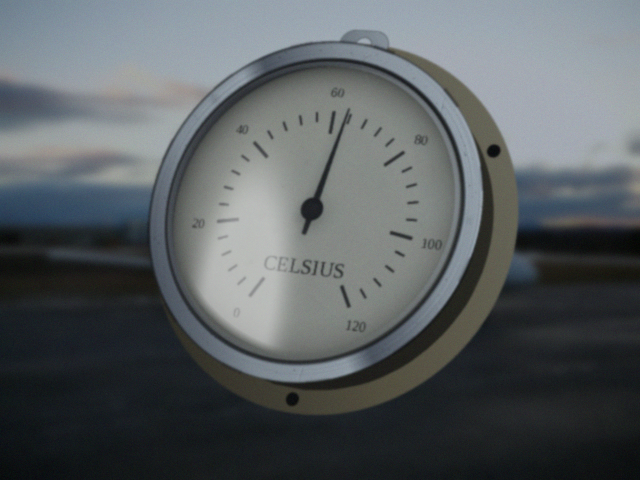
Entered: 64,°C
